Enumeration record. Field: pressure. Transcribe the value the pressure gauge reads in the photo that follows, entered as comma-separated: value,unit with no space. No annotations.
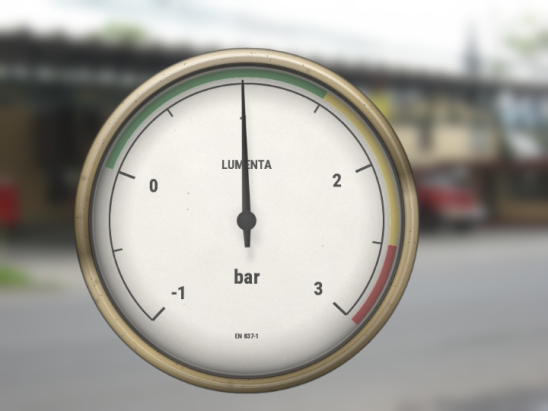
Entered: 1,bar
